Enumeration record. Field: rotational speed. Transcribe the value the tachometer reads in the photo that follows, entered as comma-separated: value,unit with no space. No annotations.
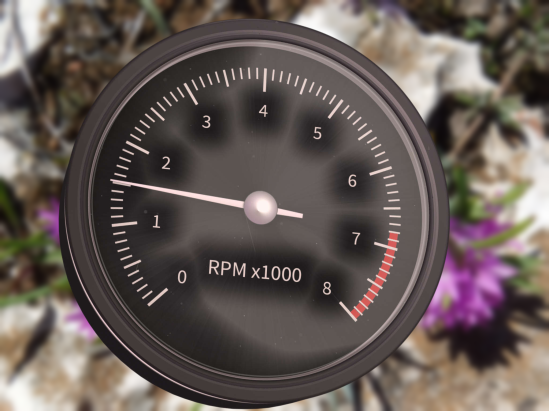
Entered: 1500,rpm
